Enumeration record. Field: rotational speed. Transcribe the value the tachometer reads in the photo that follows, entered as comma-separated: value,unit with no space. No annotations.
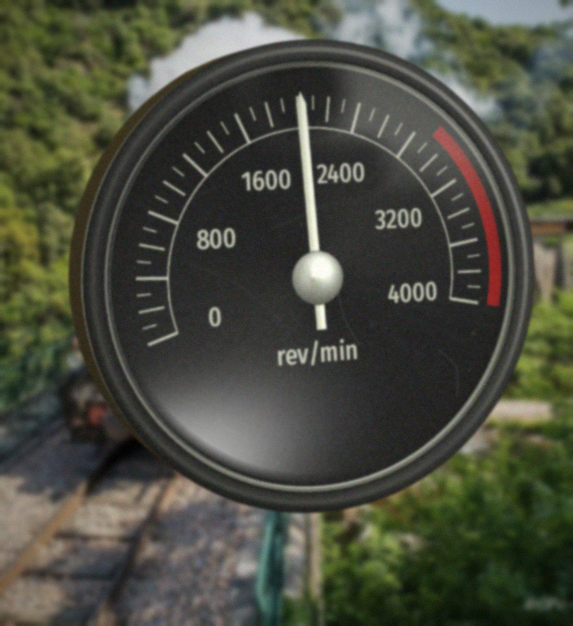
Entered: 2000,rpm
